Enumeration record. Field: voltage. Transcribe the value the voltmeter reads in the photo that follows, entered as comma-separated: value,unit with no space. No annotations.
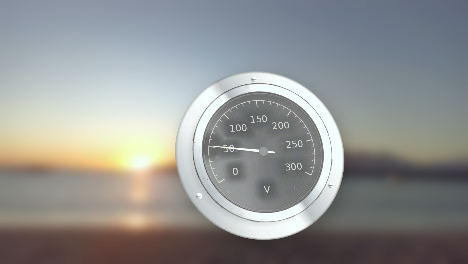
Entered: 50,V
